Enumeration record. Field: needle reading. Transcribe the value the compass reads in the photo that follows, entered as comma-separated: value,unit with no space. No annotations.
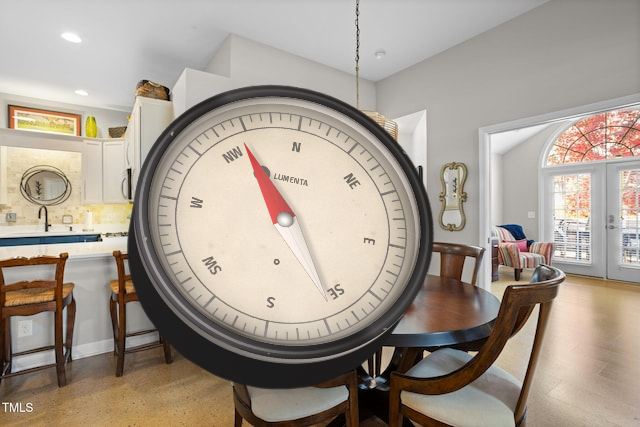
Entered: 325,°
